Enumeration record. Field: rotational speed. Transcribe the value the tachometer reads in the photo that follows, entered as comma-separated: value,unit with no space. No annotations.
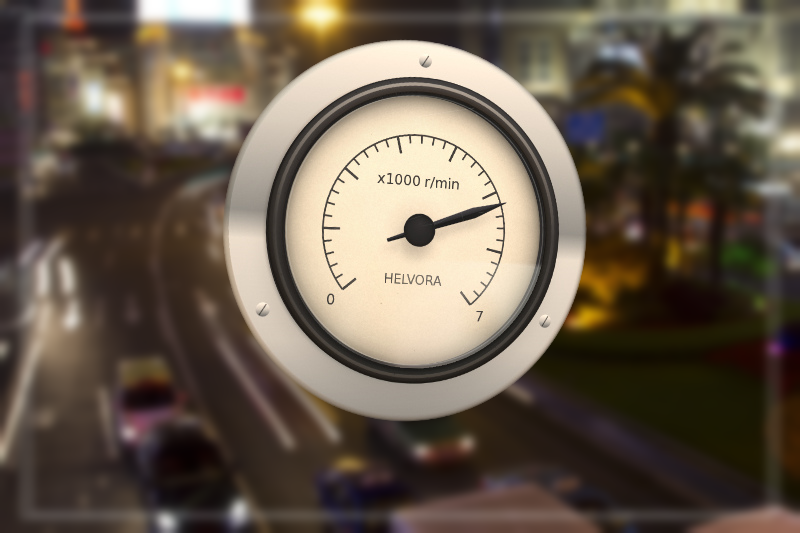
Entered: 5200,rpm
